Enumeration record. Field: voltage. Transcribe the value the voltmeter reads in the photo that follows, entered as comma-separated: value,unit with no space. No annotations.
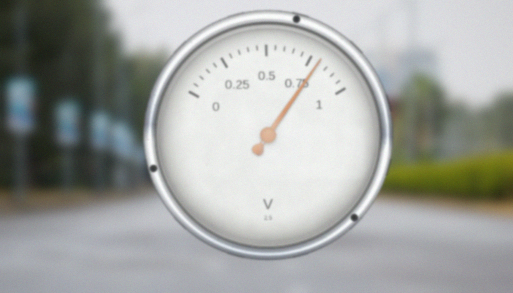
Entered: 0.8,V
